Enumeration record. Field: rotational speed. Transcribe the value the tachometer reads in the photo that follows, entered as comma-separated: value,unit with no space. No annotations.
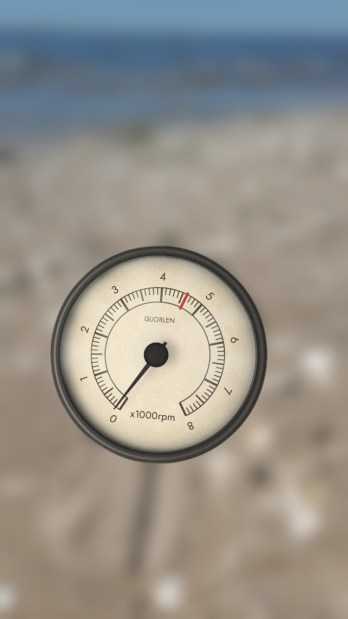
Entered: 100,rpm
